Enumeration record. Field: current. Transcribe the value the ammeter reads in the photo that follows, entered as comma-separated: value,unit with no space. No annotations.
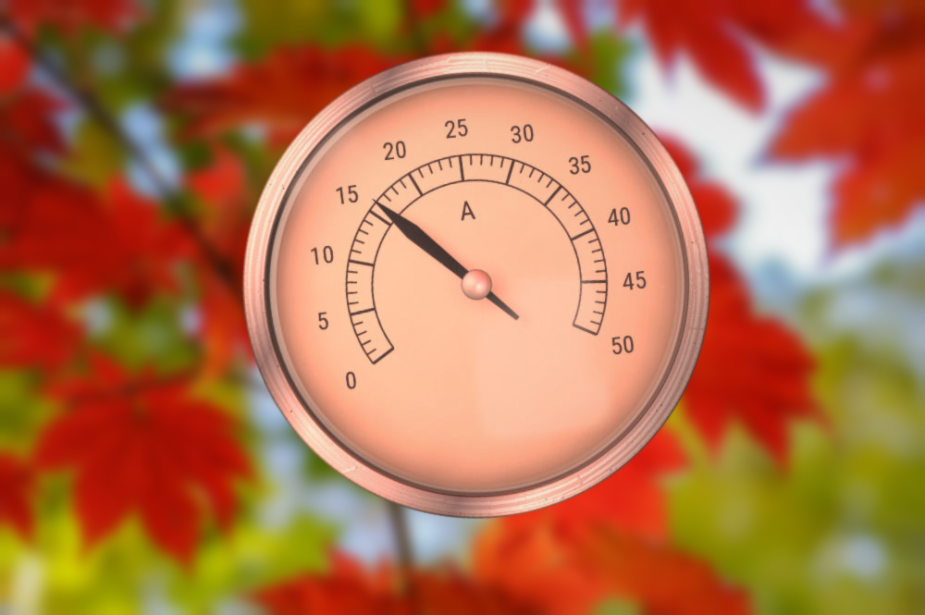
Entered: 16,A
